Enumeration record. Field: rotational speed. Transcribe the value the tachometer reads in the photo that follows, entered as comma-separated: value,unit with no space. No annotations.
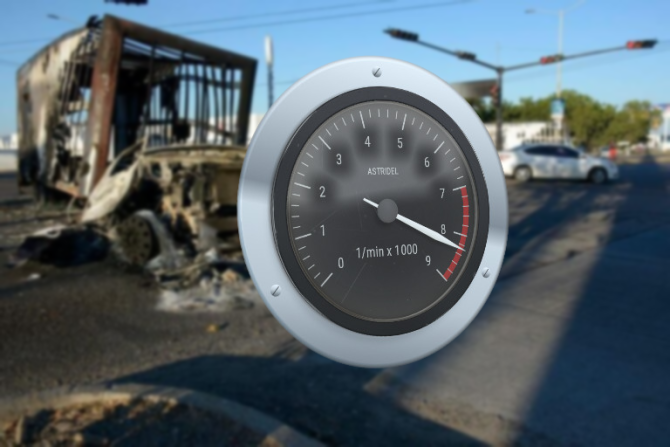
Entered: 8300,rpm
